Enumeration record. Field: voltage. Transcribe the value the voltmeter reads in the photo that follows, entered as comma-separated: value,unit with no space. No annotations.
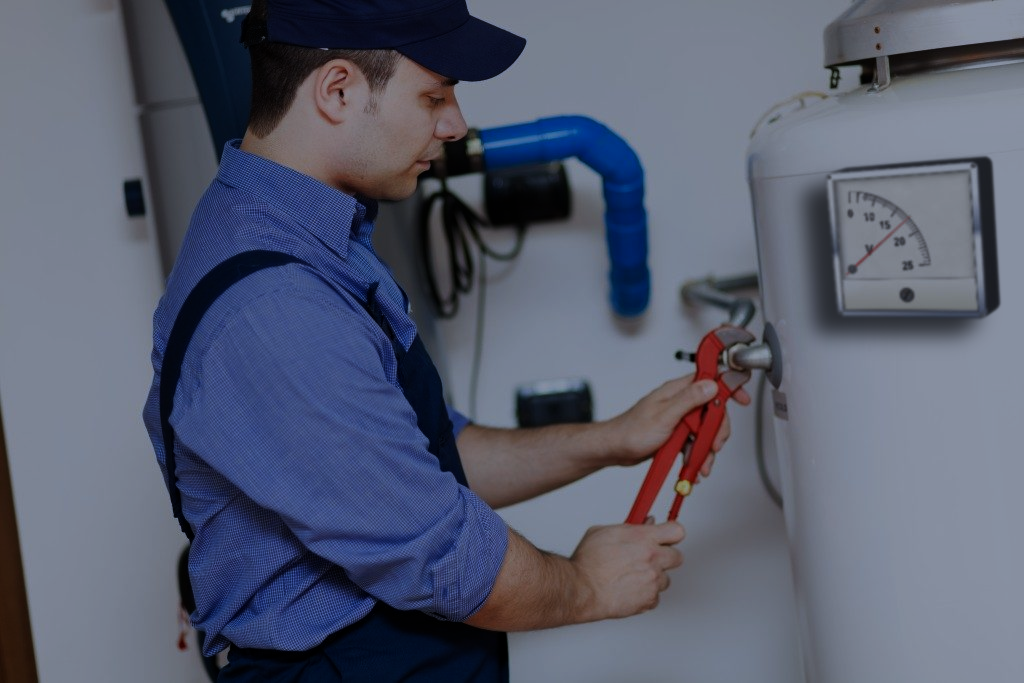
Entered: 17.5,V
